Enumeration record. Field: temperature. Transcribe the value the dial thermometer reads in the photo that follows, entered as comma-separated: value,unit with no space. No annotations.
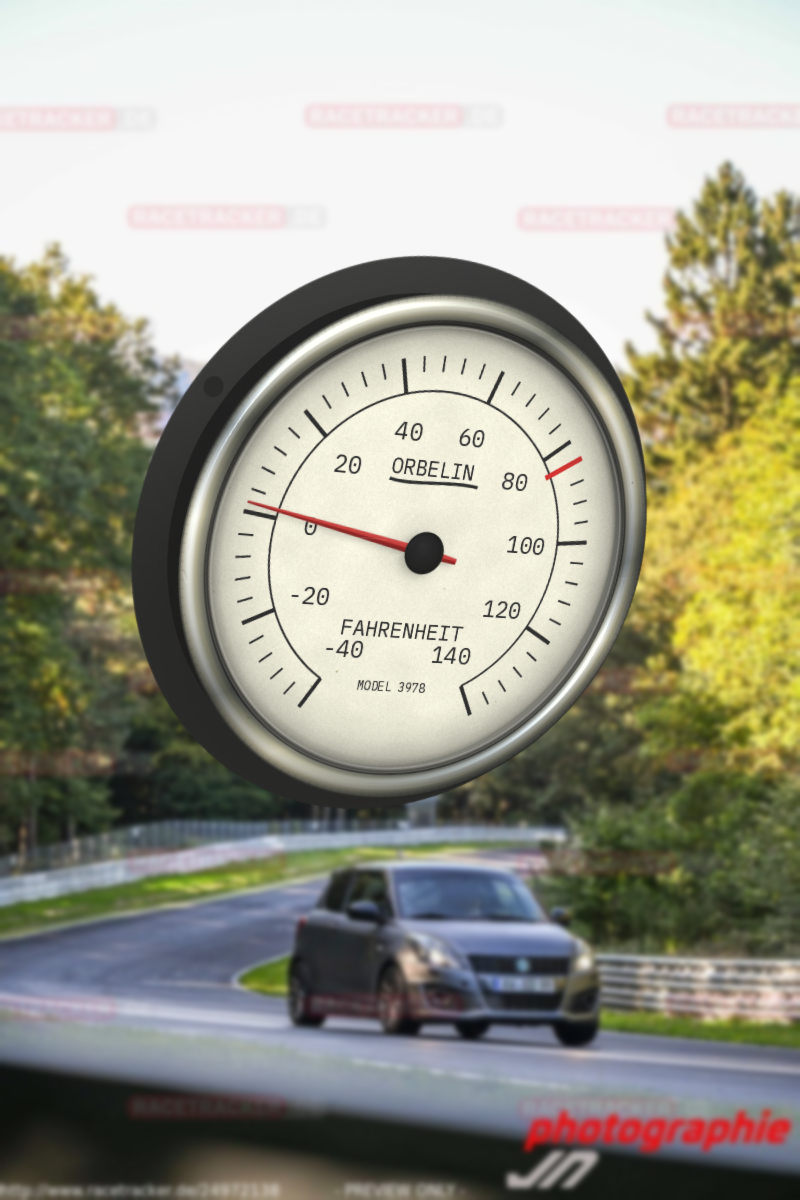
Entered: 2,°F
